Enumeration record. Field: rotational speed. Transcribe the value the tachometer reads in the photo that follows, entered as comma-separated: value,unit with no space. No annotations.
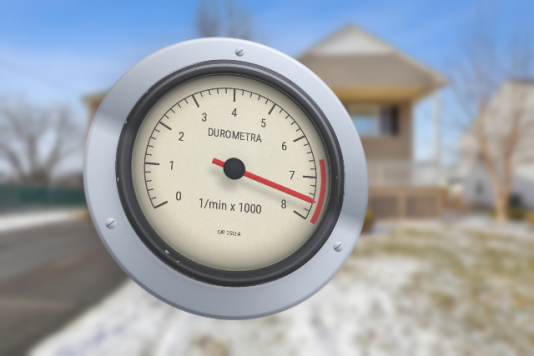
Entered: 7600,rpm
